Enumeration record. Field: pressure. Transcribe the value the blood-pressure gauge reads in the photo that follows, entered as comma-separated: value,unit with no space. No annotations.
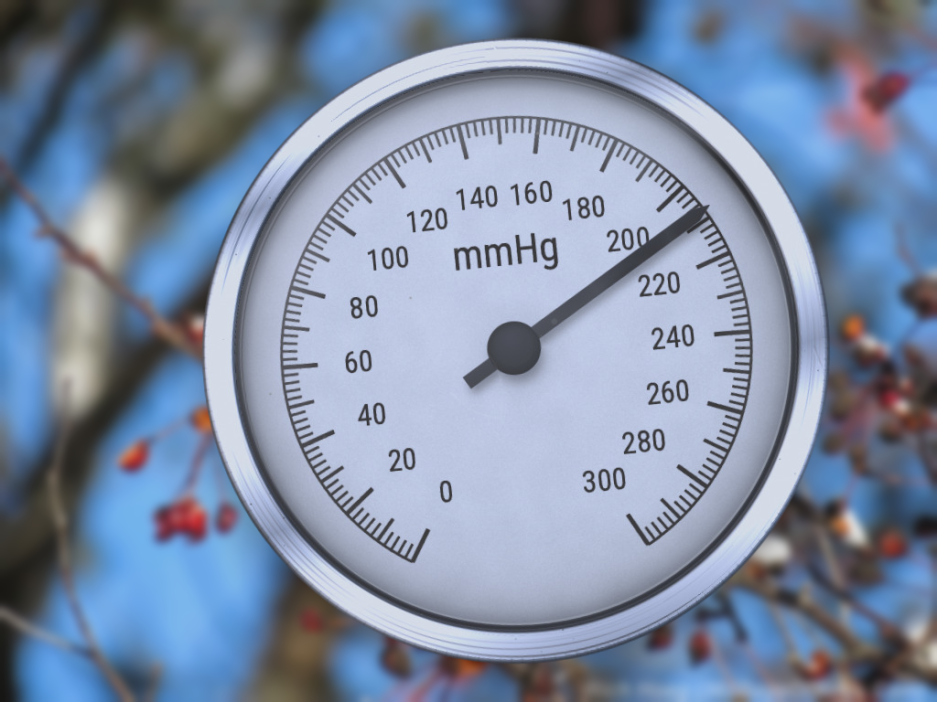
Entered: 208,mmHg
